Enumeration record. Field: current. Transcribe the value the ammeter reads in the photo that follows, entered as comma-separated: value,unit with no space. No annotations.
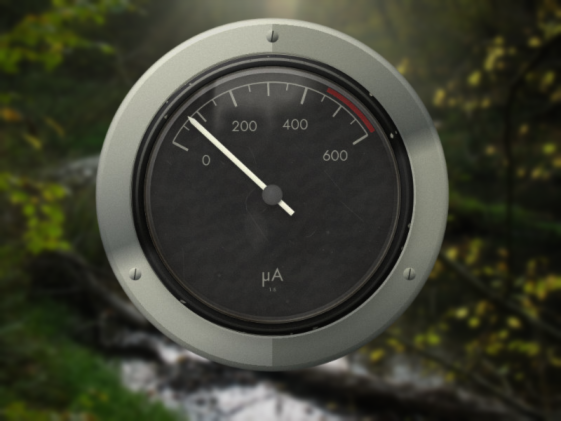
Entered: 75,µA
